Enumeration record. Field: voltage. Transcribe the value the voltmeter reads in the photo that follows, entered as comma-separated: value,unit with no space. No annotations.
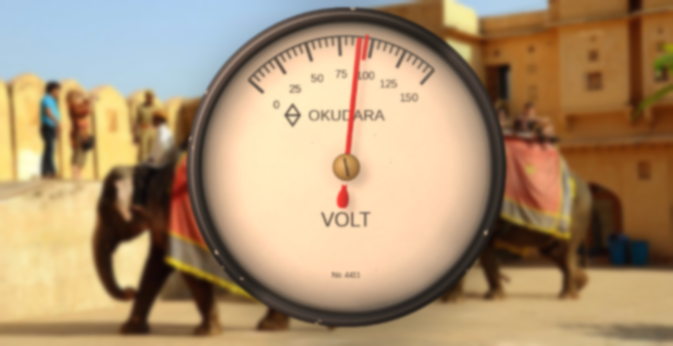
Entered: 90,V
